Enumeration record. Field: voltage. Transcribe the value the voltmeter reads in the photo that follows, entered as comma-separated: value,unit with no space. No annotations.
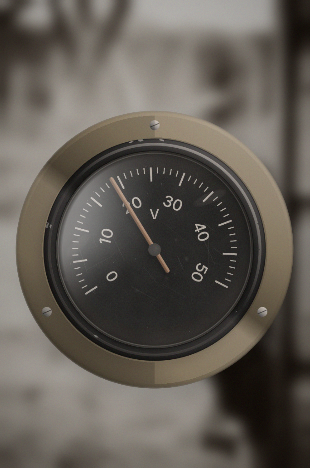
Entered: 19,V
